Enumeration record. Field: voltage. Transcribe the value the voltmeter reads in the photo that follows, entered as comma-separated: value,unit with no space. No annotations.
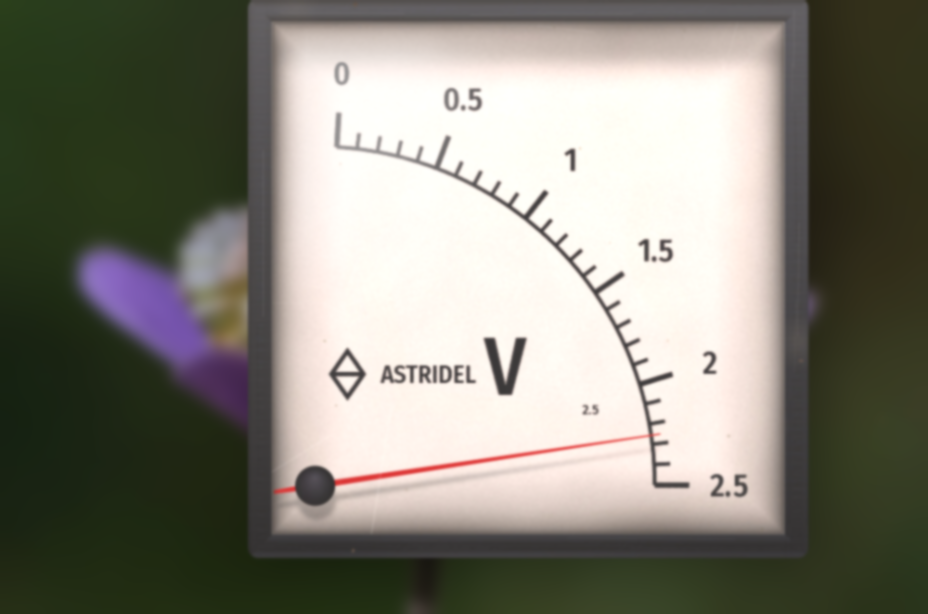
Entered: 2.25,V
